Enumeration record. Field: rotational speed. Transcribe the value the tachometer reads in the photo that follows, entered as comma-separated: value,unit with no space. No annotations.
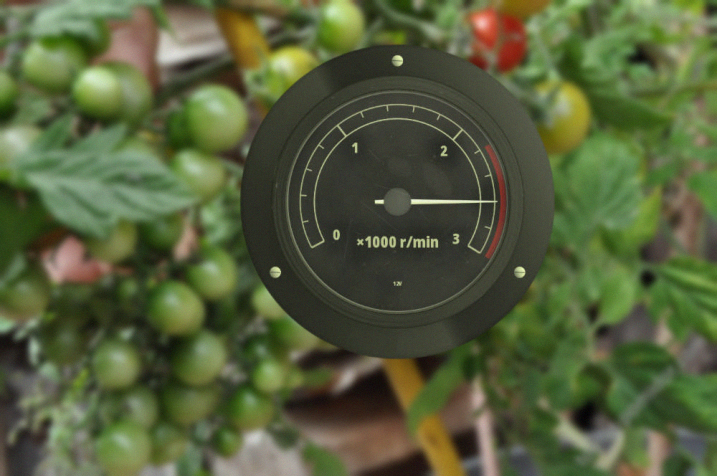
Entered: 2600,rpm
